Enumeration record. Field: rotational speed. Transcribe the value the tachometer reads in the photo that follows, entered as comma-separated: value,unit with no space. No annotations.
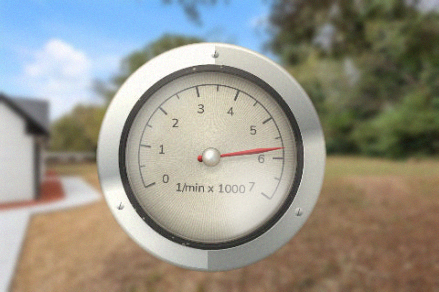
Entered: 5750,rpm
